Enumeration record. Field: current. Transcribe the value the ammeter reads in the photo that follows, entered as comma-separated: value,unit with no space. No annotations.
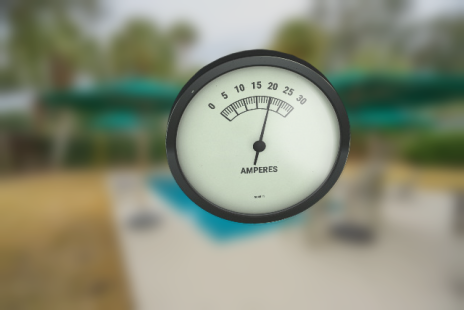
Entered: 20,A
